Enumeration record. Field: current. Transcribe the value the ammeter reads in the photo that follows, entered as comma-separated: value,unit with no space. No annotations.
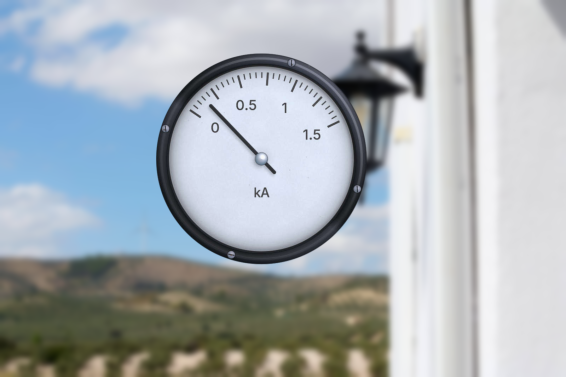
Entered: 0.15,kA
